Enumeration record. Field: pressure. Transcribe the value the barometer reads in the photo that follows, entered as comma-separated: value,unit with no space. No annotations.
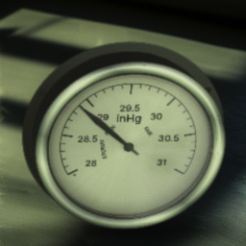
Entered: 28.9,inHg
